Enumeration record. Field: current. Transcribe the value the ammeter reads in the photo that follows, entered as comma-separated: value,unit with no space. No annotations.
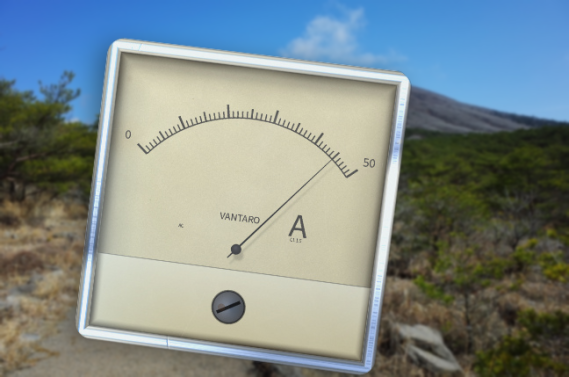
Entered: 45,A
